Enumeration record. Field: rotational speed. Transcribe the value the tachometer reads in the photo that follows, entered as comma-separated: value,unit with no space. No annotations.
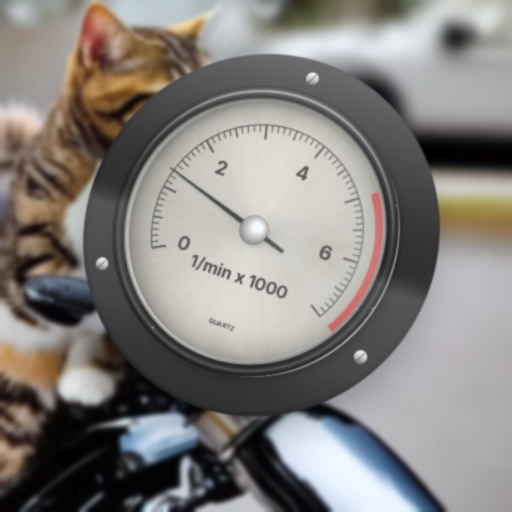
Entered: 1300,rpm
